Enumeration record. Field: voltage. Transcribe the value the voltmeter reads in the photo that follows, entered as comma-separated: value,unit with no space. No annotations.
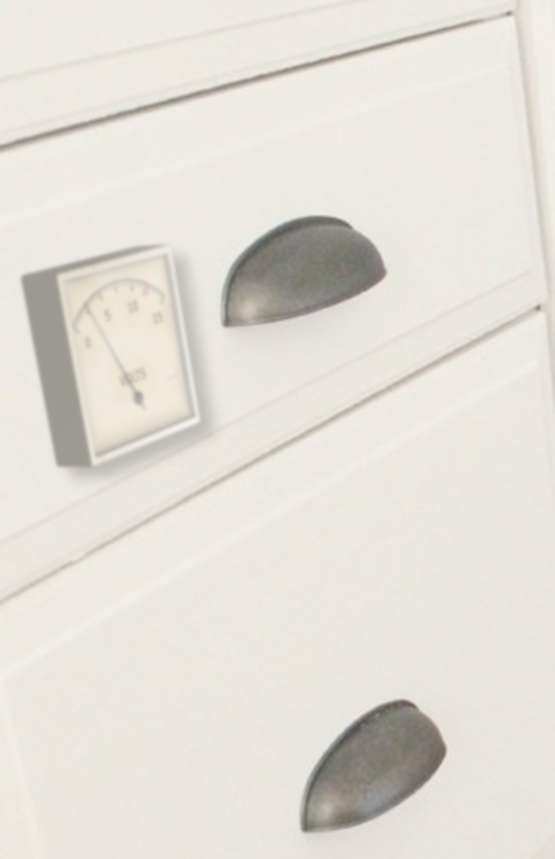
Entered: 2.5,V
